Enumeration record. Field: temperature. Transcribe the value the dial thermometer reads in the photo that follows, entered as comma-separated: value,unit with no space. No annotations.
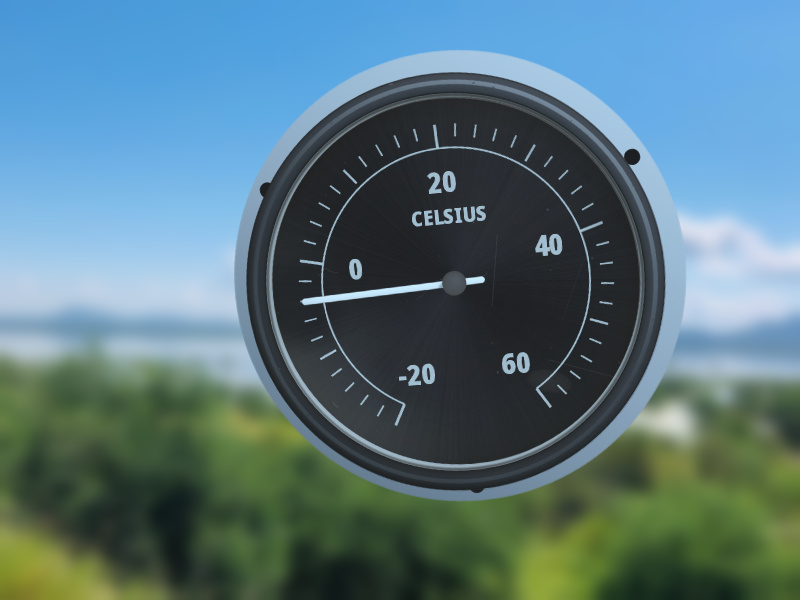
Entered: -4,°C
